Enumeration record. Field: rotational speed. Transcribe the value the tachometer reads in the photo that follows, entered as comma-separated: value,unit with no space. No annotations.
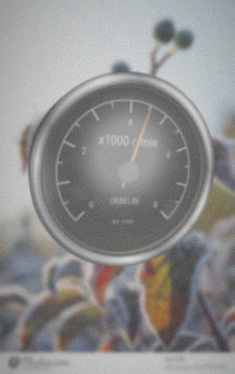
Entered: 4500,rpm
